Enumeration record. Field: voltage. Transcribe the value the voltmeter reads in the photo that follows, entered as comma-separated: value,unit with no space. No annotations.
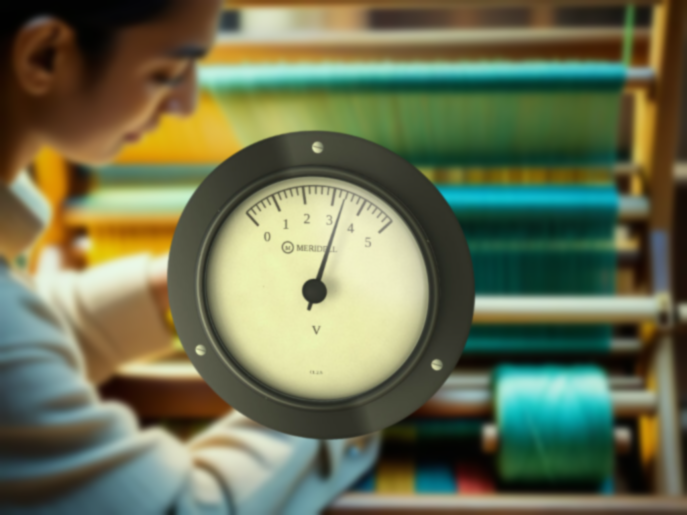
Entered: 3.4,V
